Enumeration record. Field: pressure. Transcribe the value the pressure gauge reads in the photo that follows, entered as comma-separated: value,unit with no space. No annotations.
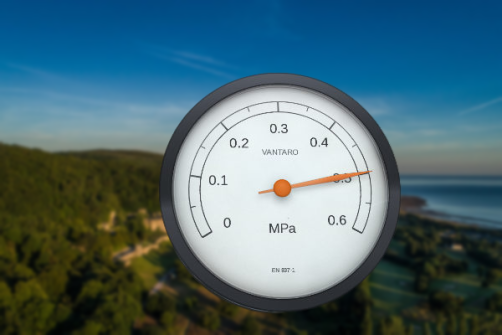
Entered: 0.5,MPa
